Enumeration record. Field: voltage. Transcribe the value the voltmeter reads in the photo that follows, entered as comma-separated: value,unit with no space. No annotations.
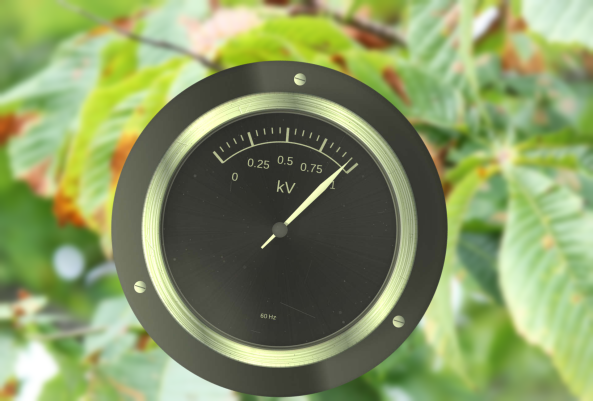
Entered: 0.95,kV
